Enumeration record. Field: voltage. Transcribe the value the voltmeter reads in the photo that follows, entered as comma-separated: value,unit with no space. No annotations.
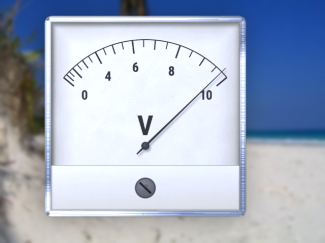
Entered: 9.75,V
